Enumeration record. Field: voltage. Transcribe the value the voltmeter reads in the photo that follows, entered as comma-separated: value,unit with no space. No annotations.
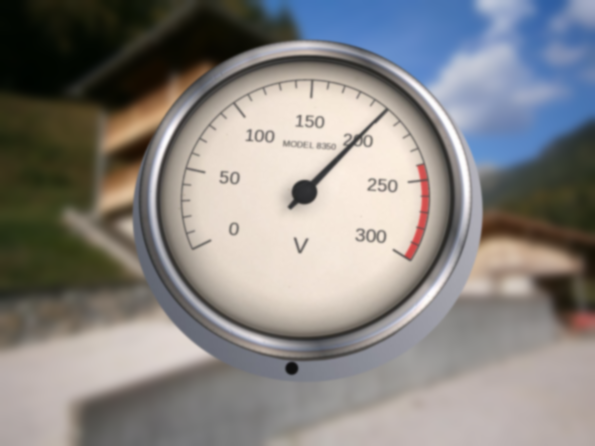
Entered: 200,V
